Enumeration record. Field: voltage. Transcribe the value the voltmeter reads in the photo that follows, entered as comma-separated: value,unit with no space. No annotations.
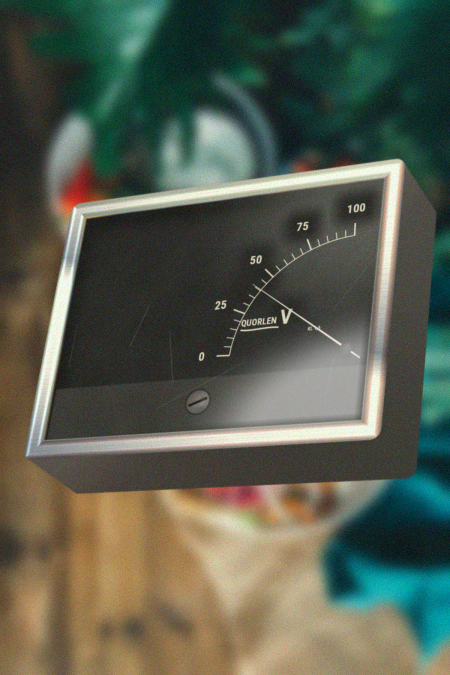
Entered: 40,V
